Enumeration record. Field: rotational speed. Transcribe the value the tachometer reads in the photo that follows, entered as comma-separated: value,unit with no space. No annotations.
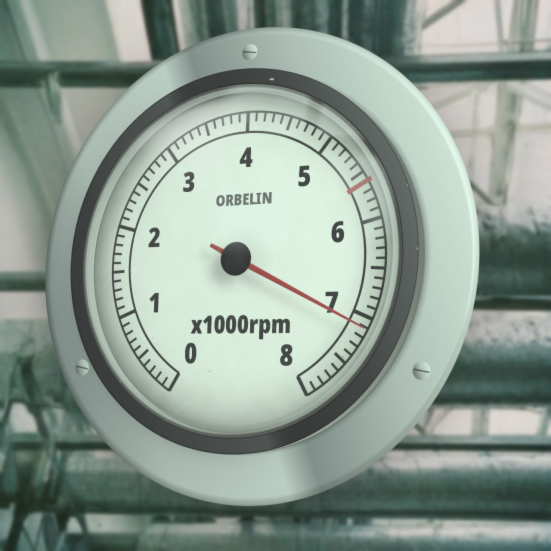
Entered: 7100,rpm
